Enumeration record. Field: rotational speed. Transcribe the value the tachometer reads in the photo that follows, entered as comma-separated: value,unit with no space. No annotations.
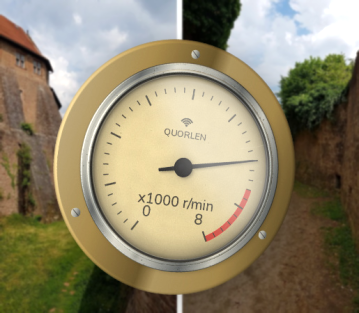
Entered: 6000,rpm
